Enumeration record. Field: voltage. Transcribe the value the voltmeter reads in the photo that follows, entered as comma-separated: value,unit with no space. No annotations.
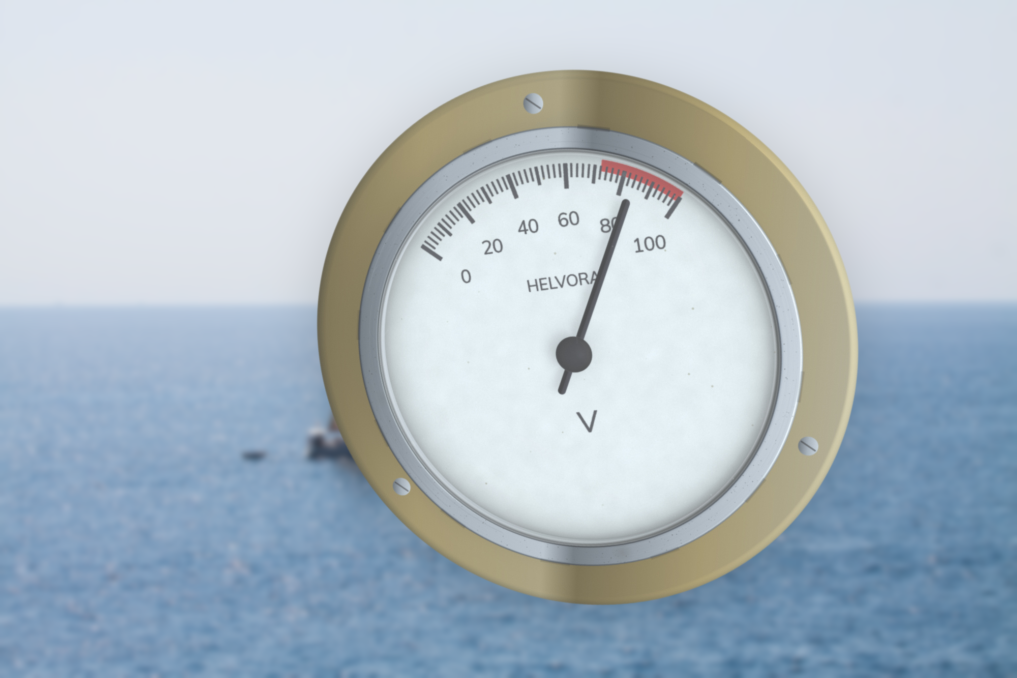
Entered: 84,V
